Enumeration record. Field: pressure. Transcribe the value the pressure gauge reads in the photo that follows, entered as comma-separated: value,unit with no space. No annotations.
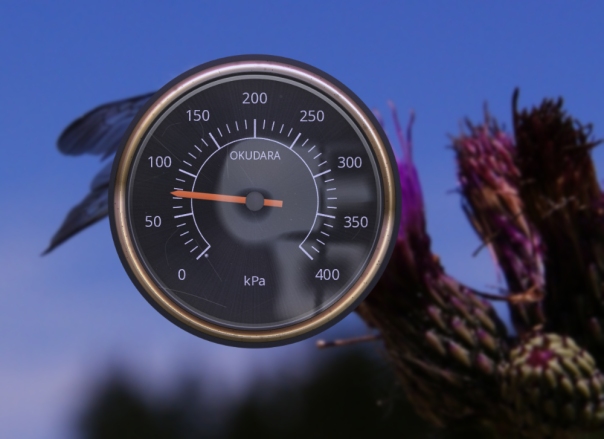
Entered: 75,kPa
